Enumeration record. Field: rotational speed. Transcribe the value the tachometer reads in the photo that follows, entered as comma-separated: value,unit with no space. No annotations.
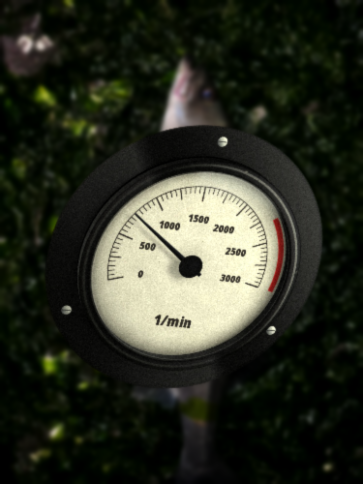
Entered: 750,rpm
